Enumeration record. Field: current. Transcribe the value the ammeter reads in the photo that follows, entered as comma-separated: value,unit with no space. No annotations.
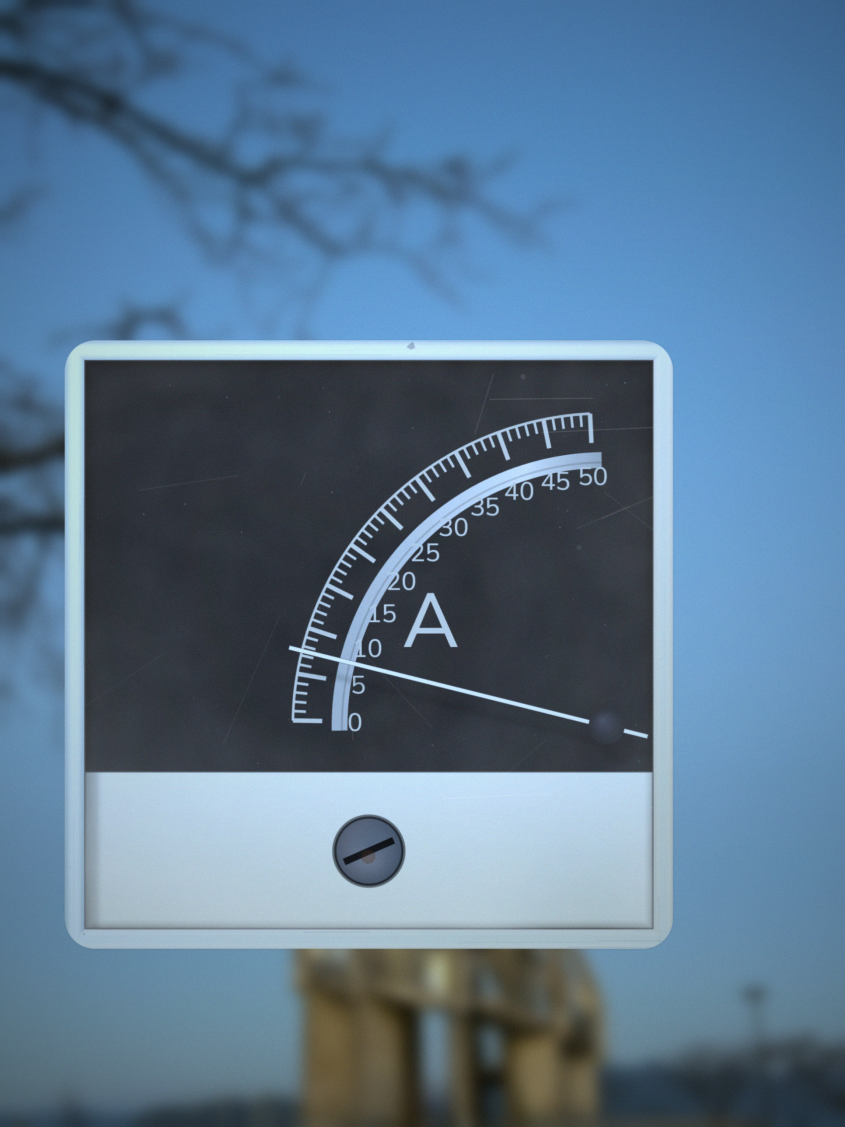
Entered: 7.5,A
